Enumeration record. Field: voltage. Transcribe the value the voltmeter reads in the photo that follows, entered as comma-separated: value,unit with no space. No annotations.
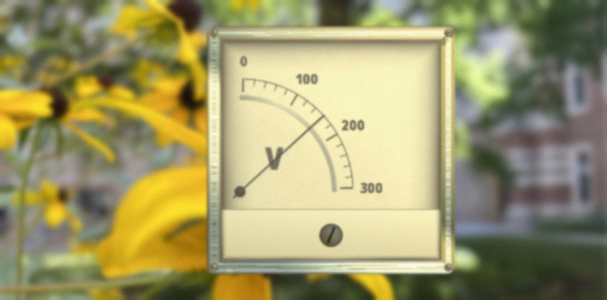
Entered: 160,V
